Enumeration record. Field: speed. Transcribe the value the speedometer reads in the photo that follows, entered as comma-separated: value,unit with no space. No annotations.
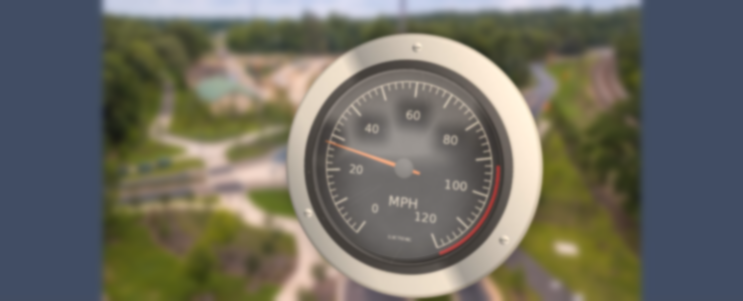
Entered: 28,mph
